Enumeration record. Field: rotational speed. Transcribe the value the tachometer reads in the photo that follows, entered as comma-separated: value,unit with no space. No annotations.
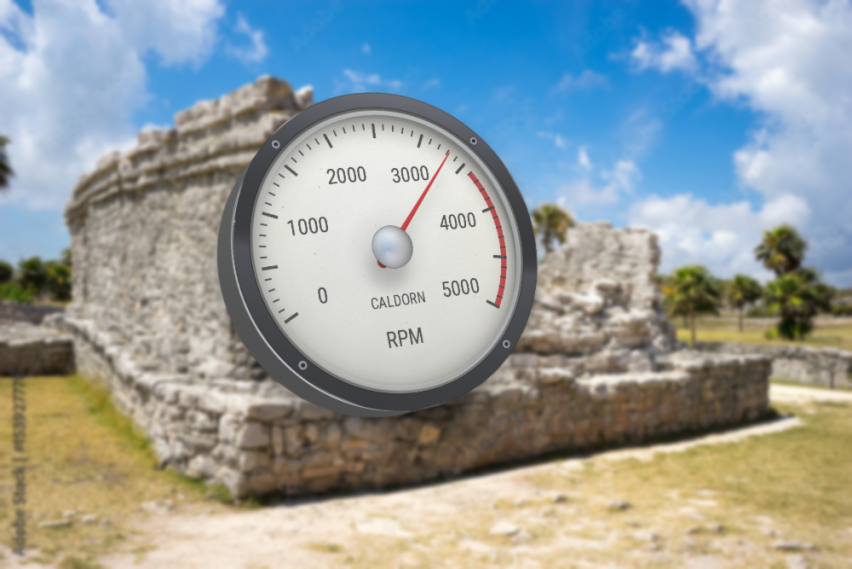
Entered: 3300,rpm
